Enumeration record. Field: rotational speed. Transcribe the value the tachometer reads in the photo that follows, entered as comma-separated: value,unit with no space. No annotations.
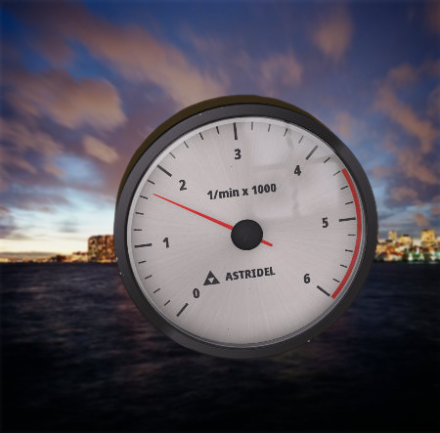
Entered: 1700,rpm
